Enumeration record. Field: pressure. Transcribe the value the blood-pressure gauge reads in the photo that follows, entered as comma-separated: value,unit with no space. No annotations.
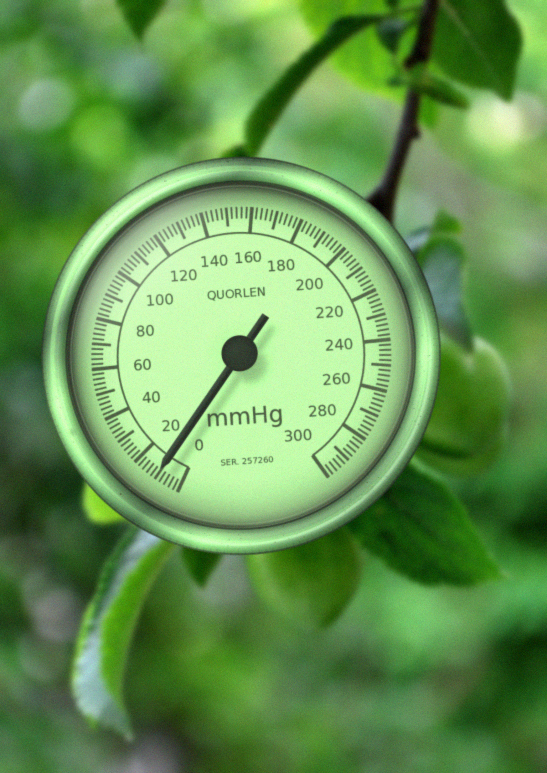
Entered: 10,mmHg
